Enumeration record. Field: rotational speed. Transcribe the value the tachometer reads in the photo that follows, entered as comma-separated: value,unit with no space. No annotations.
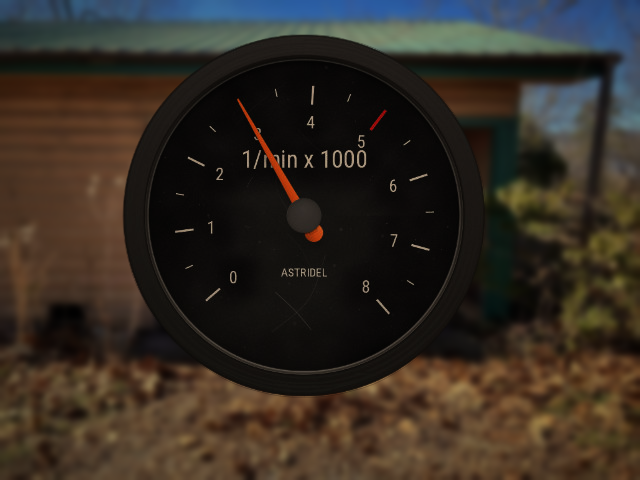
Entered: 3000,rpm
